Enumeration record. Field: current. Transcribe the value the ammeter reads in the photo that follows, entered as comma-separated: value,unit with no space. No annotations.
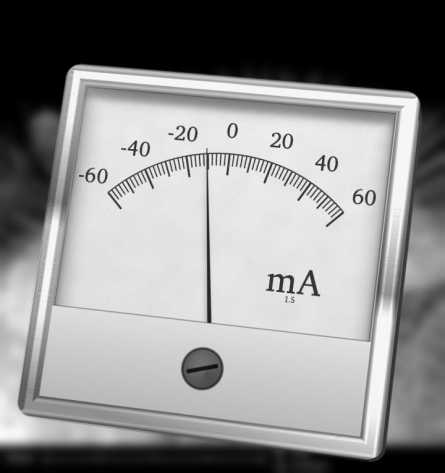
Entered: -10,mA
